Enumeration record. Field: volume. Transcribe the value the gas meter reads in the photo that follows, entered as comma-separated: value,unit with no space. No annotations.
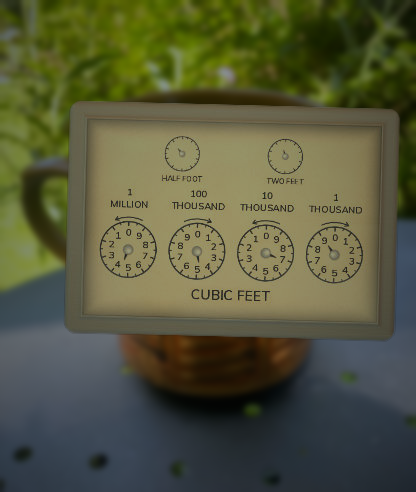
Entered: 446900,ft³
